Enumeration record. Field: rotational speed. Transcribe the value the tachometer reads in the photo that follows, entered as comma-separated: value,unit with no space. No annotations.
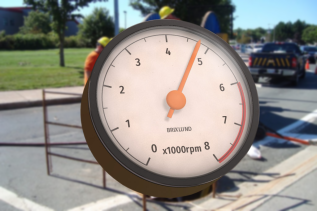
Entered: 4750,rpm
